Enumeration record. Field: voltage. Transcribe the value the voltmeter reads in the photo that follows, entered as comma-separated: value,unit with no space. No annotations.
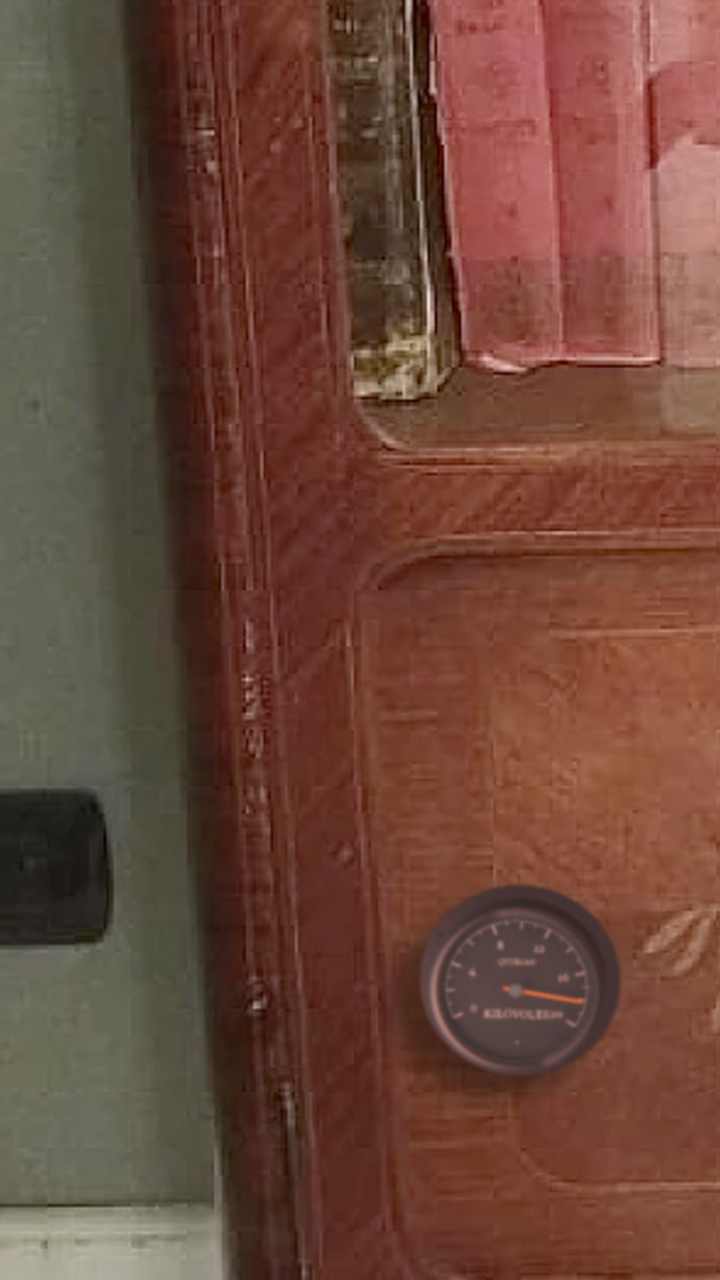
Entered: 18,kV
